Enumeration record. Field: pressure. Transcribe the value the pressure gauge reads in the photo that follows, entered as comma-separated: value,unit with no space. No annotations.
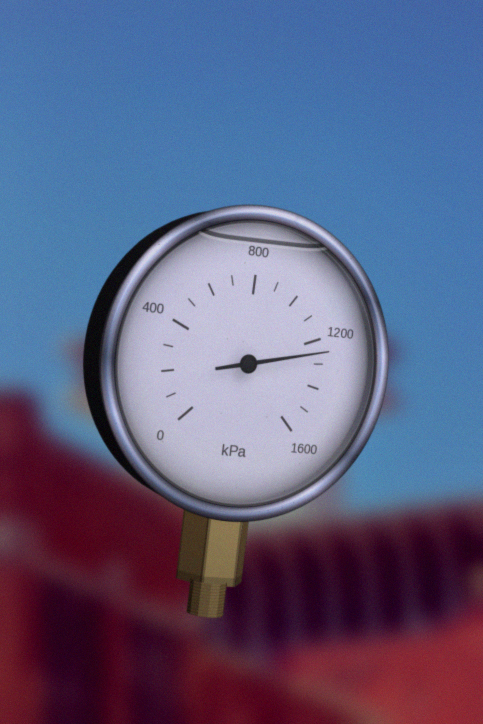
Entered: 1250,kPa
